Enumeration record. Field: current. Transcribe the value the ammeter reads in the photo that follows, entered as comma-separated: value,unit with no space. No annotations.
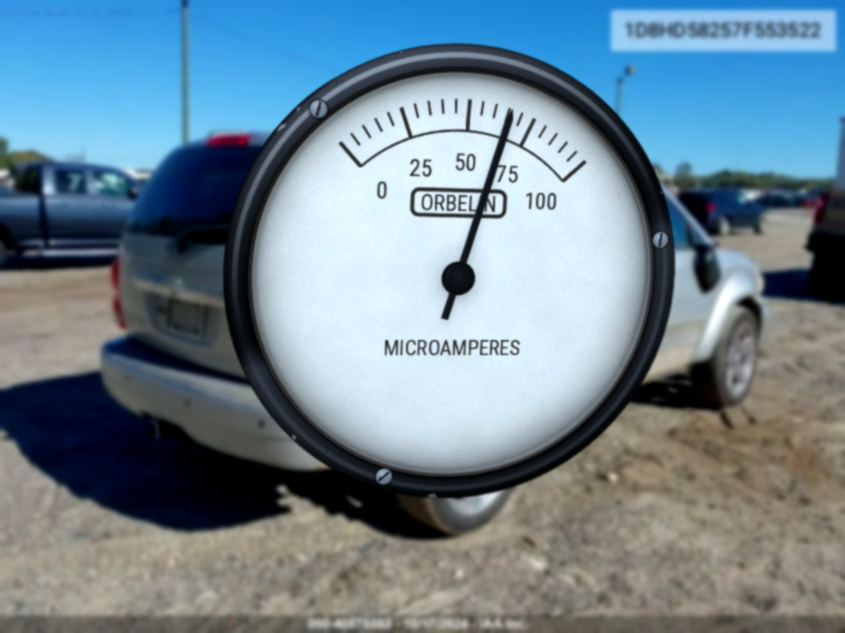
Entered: 65,µA
